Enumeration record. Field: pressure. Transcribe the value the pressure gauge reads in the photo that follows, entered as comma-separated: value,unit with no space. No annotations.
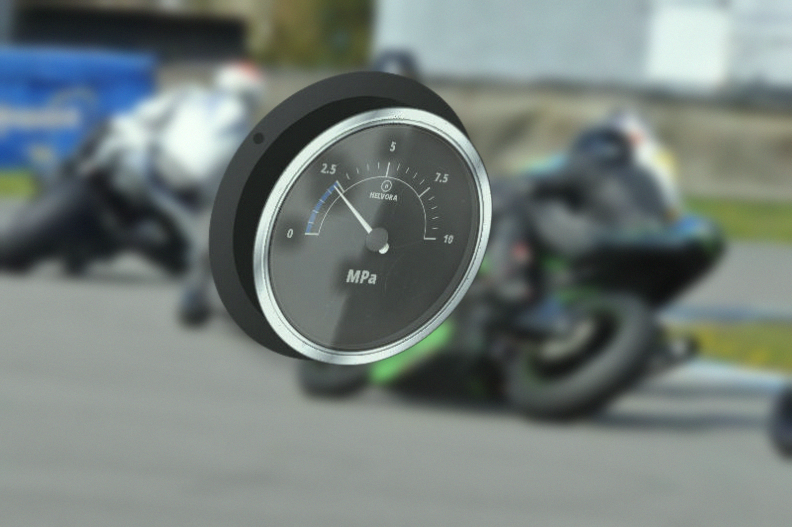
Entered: 2.25,MPa
